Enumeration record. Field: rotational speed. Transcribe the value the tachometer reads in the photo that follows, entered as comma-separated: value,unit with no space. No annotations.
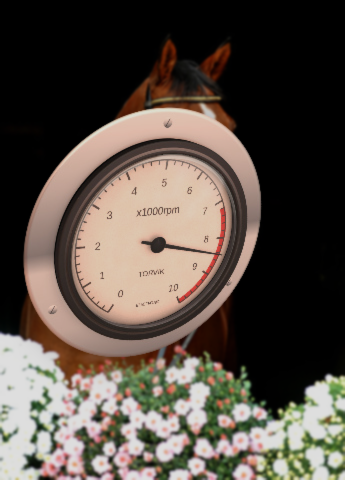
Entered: 8400,rpm
